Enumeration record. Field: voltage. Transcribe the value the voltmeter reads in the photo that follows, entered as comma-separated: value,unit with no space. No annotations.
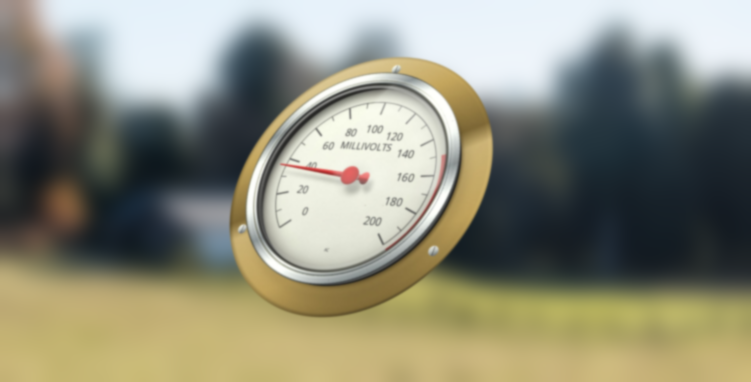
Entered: 35,mV
